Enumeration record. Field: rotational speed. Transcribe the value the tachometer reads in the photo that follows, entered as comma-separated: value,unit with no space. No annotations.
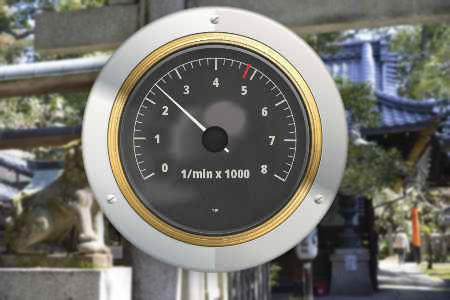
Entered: 2400,rpm
